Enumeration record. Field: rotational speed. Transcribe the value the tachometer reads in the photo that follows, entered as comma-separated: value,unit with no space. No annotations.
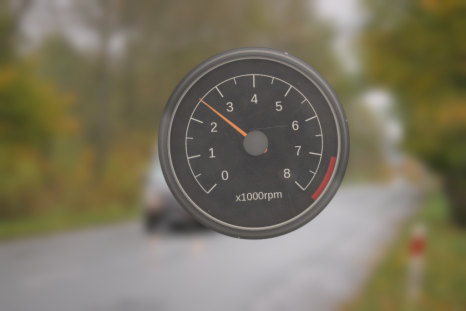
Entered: 2500,rpm
